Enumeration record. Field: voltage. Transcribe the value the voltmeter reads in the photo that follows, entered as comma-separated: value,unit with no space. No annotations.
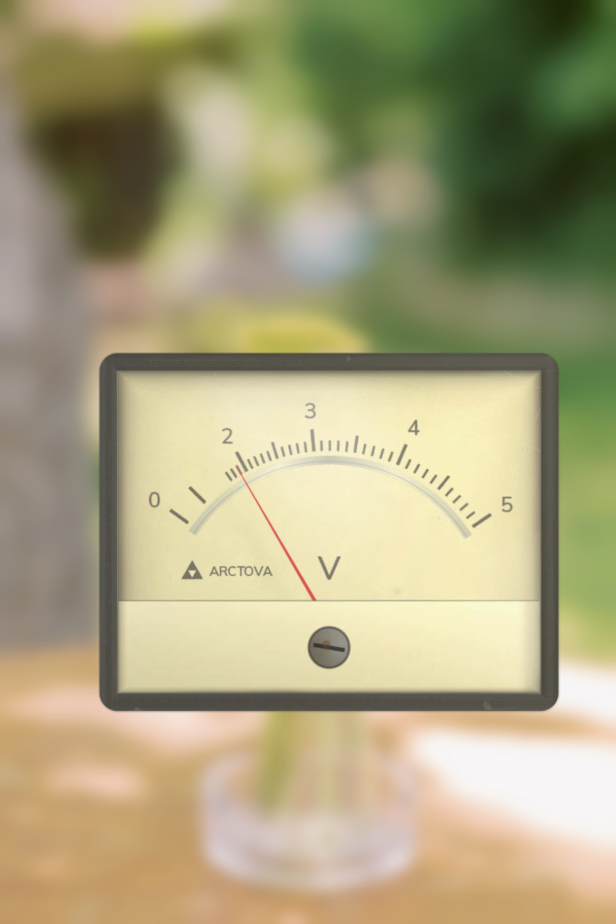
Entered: 1.9,V
